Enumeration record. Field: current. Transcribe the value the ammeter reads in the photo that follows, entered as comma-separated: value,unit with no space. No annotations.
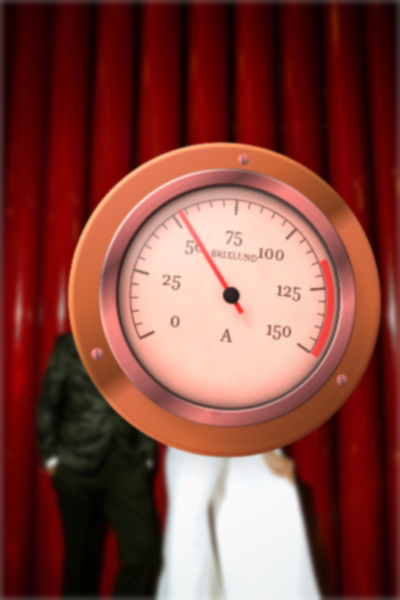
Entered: 52.5,A
